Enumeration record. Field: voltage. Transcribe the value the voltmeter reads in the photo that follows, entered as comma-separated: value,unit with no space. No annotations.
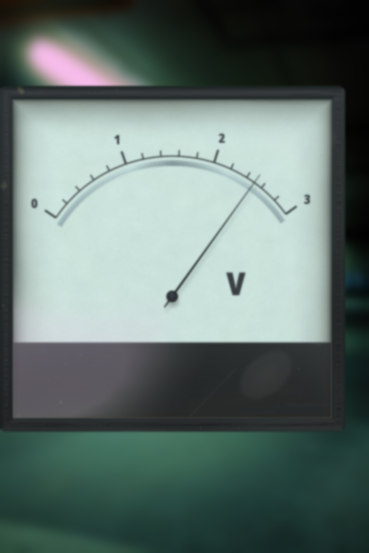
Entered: 2.5,V
